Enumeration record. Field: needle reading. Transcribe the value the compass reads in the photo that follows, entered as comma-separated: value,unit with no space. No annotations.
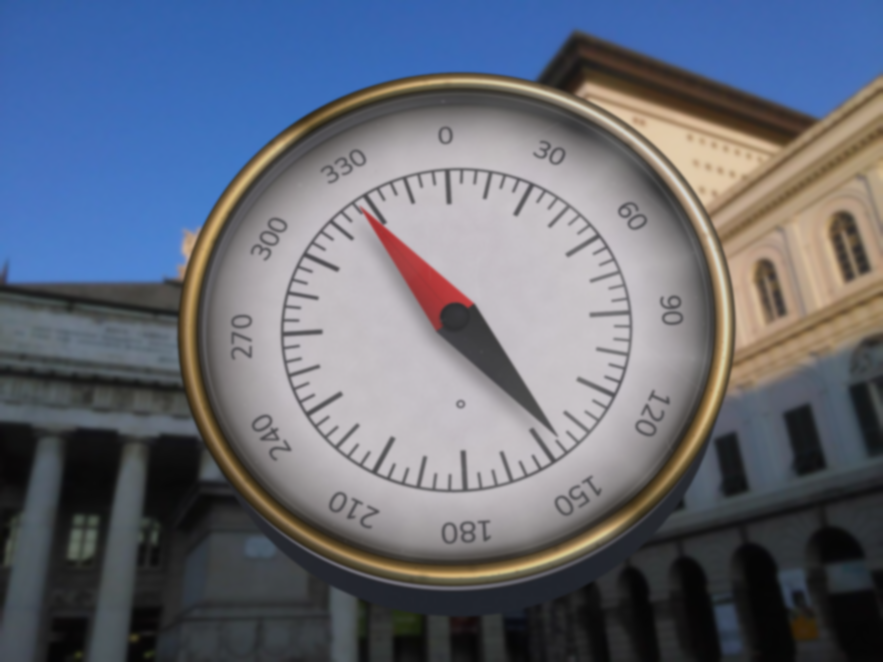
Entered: 325,°
